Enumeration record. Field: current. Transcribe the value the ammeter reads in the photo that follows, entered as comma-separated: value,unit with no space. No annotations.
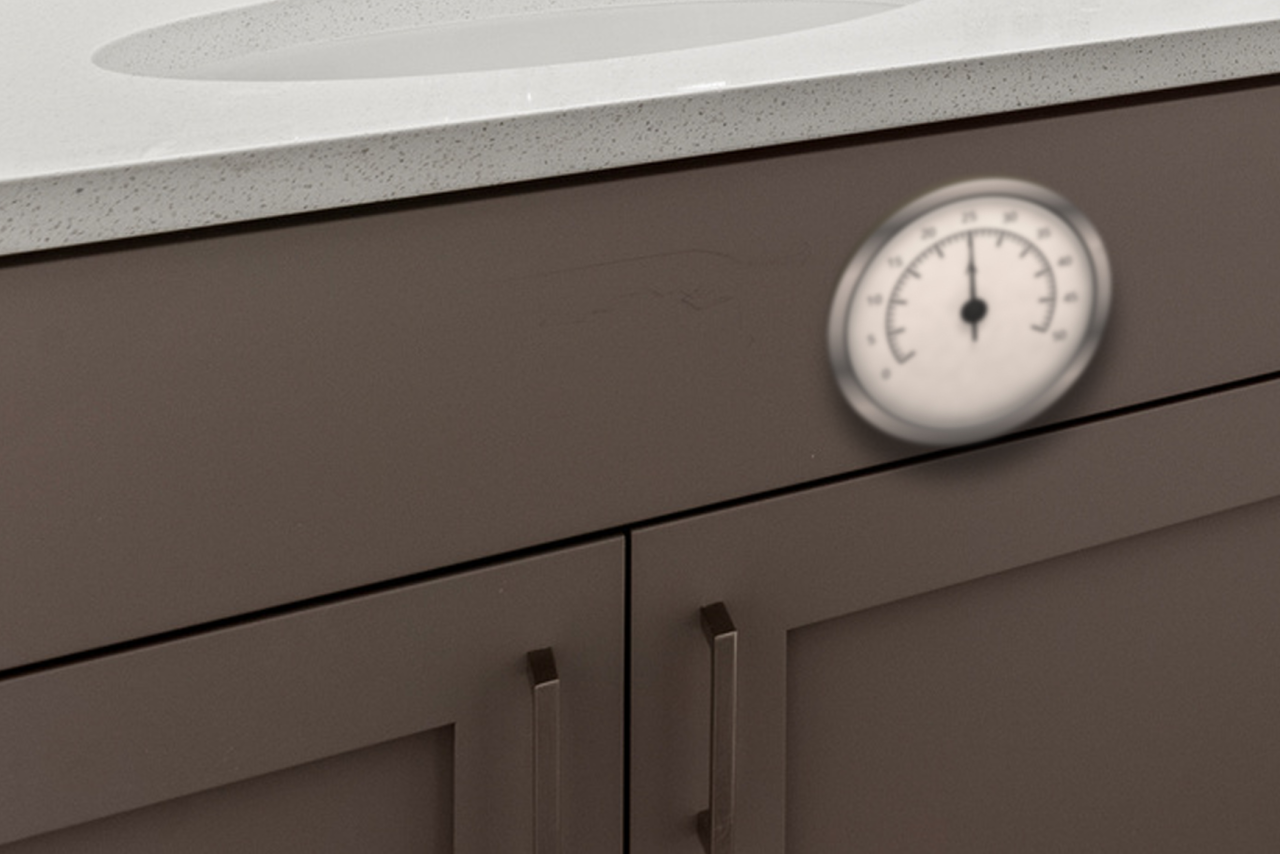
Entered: 25,A
